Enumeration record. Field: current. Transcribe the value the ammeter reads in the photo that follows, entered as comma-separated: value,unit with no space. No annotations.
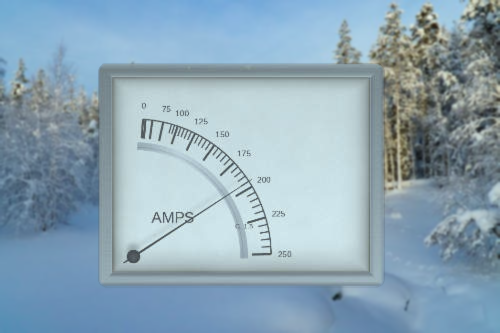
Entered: 195,A
